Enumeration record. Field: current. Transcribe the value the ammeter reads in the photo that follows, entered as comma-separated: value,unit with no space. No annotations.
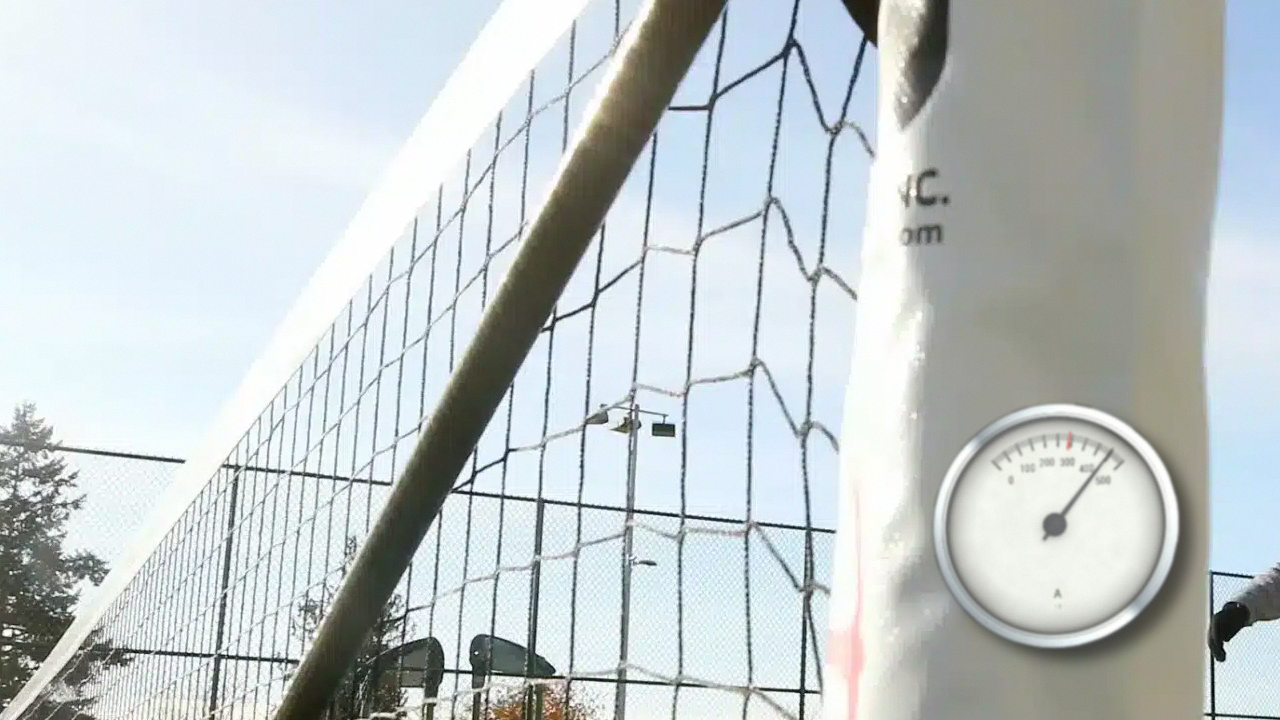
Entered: 450,A
